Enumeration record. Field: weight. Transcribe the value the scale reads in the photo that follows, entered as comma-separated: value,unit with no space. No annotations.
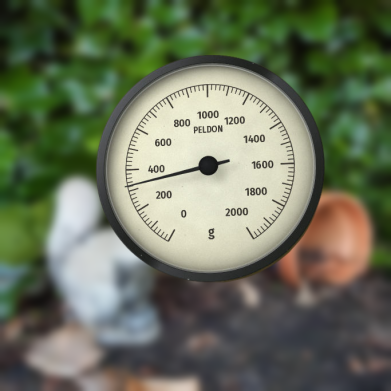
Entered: 320,g
